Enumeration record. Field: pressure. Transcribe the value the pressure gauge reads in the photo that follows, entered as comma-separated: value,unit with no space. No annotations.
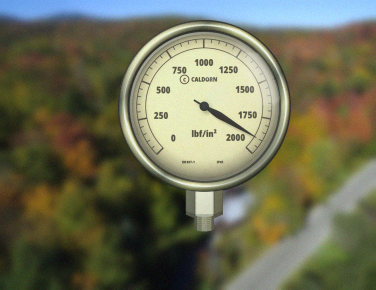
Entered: 1900,psi
